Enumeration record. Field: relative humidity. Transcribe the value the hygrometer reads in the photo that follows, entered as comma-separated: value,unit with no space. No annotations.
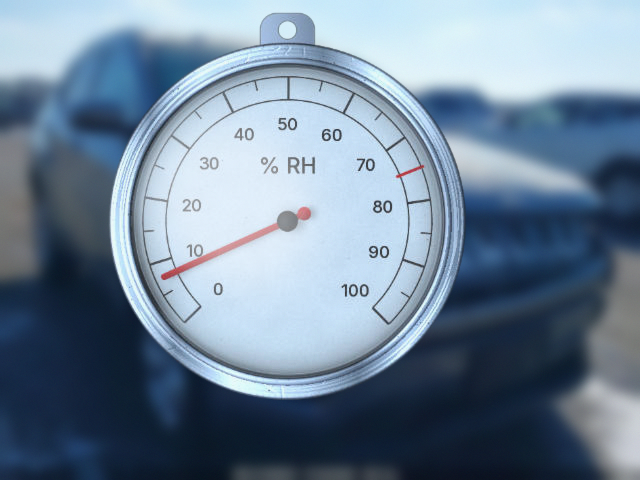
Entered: 7.5,%
